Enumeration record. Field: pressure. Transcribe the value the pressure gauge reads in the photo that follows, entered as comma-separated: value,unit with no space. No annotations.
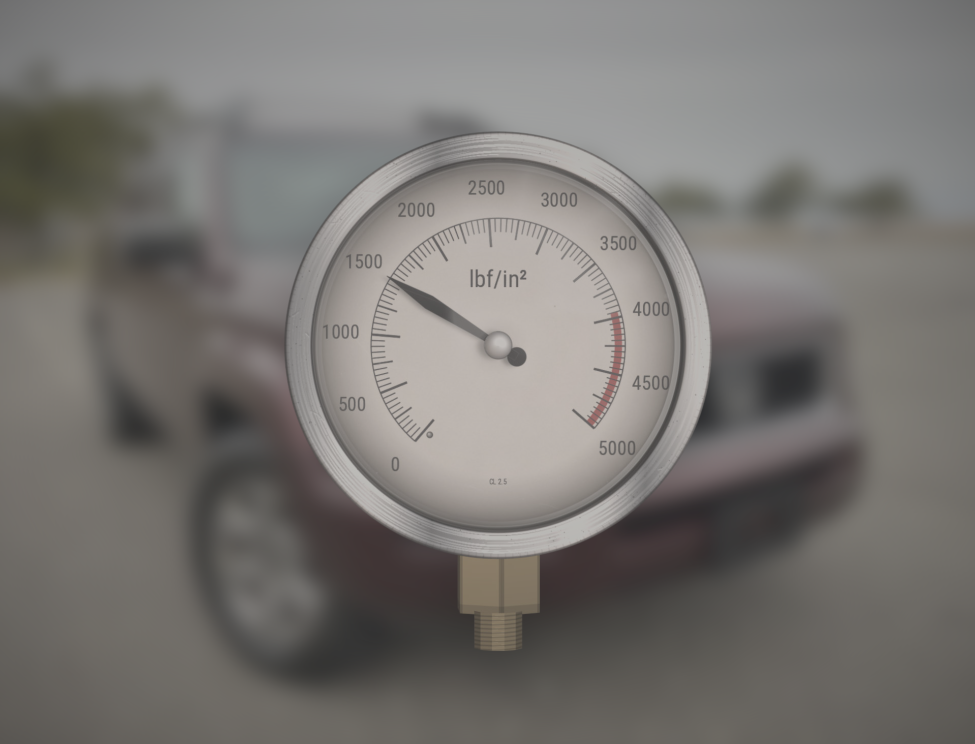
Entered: 1500,psi
